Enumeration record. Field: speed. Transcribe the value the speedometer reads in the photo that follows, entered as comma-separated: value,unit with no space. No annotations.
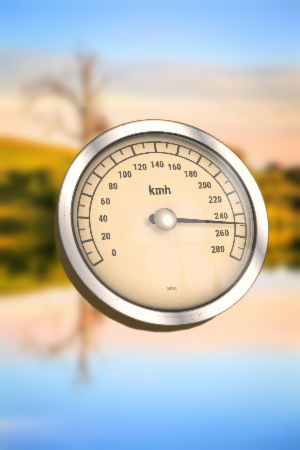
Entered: 250,km/h
